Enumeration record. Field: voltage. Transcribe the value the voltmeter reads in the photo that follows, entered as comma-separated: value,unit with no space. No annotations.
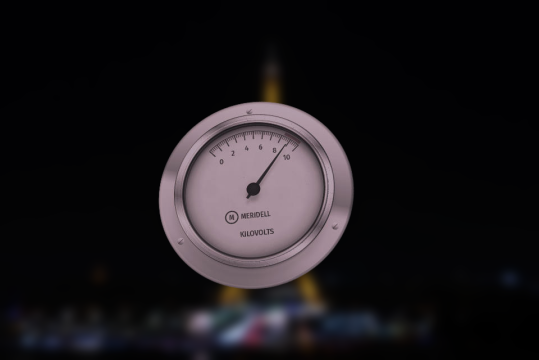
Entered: 9,kV
